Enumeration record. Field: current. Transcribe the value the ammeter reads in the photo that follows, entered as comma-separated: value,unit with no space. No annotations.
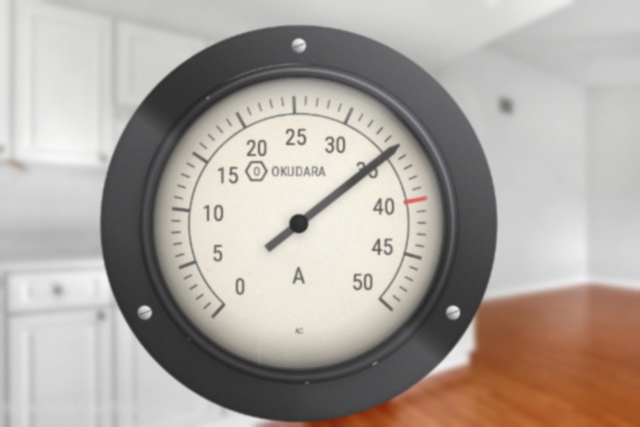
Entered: 35,A
